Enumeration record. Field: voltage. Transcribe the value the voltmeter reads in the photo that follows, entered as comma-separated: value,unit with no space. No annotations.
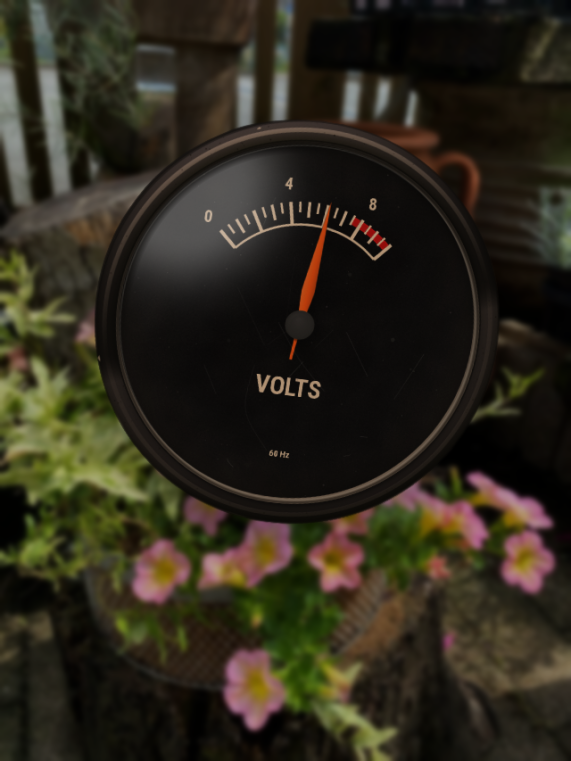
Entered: 6,V
